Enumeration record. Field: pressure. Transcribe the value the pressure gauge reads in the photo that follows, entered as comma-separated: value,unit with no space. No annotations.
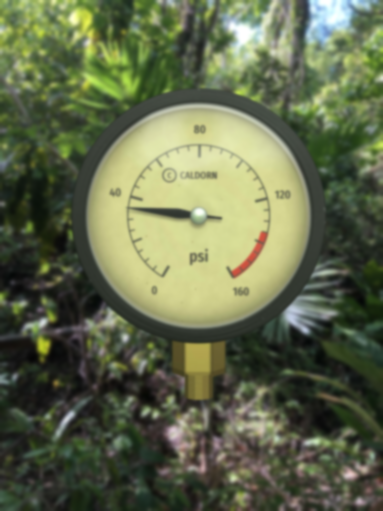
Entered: 35,psi
